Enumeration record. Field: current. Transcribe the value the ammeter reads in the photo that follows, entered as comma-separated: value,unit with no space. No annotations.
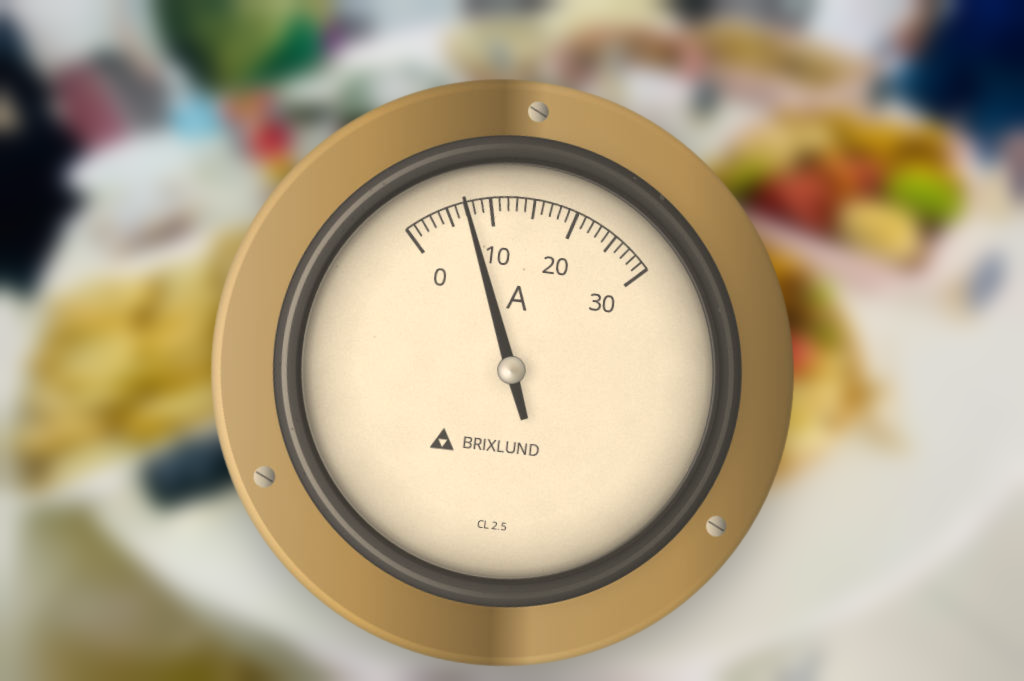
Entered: 7,A
